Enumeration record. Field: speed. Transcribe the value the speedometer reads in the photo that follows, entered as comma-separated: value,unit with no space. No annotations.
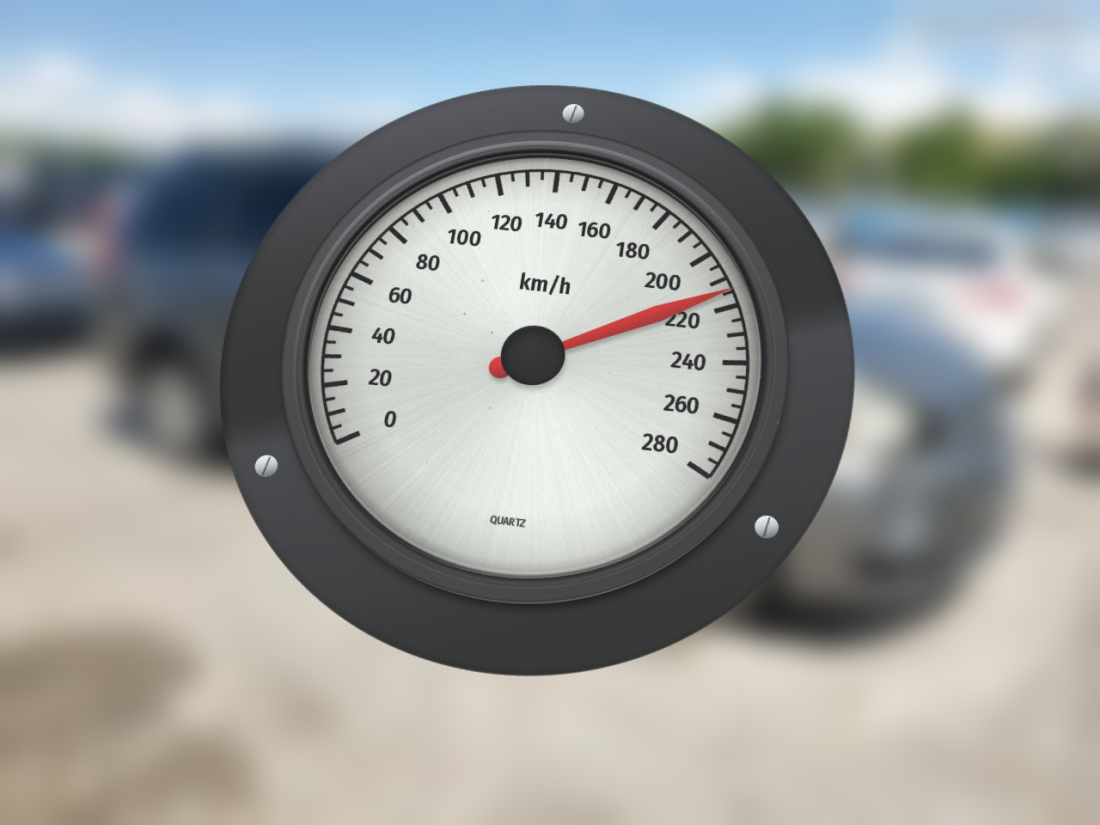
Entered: 215,km/h
